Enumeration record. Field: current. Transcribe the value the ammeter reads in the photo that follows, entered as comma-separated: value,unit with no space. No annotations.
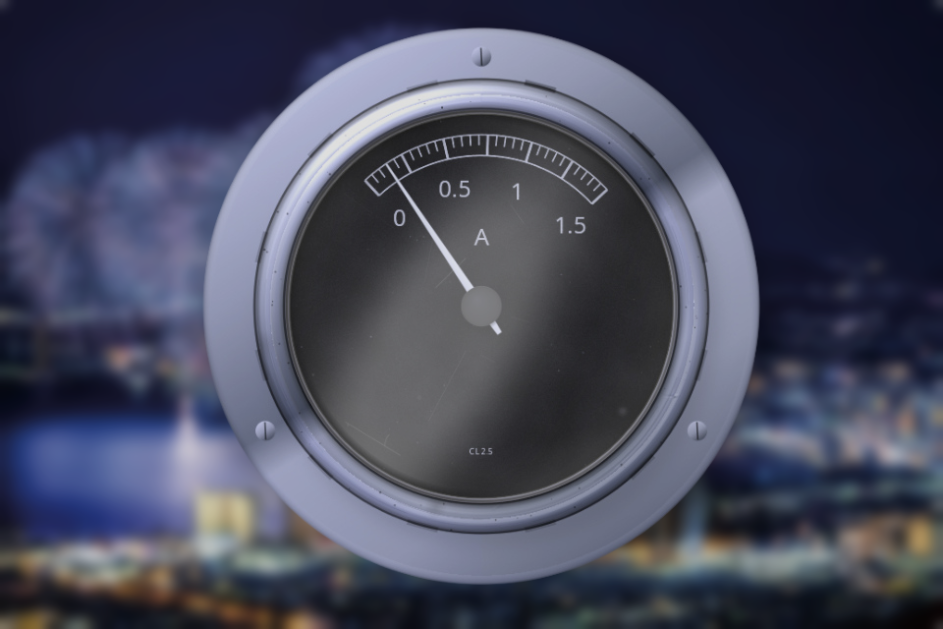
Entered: 0.15,A
